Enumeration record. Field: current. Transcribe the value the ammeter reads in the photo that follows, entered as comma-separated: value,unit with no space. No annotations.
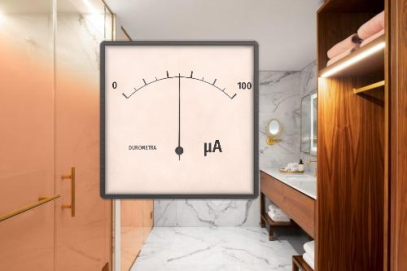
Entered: 50,µA
